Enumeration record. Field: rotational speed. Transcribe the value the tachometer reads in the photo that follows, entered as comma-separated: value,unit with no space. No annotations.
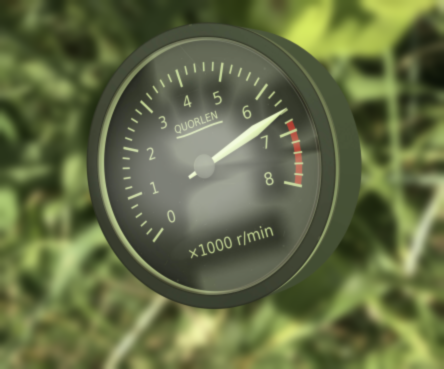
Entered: 6600,rpm
